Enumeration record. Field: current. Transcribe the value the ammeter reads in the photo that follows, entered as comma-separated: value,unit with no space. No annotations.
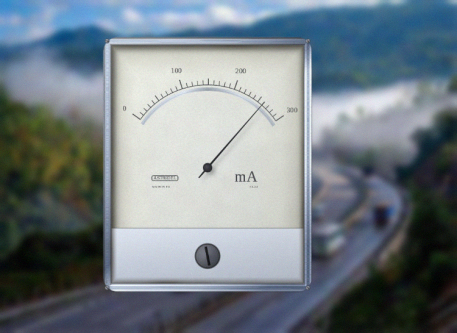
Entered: 260,mA
